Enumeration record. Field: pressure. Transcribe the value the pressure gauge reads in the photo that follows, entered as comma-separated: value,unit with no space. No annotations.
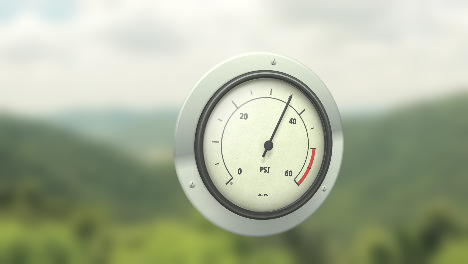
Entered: 35,psi
